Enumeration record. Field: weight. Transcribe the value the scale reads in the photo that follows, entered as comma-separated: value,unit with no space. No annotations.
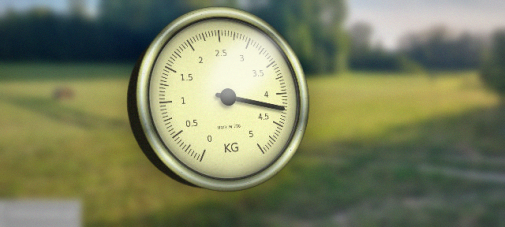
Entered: 4.25,kg
